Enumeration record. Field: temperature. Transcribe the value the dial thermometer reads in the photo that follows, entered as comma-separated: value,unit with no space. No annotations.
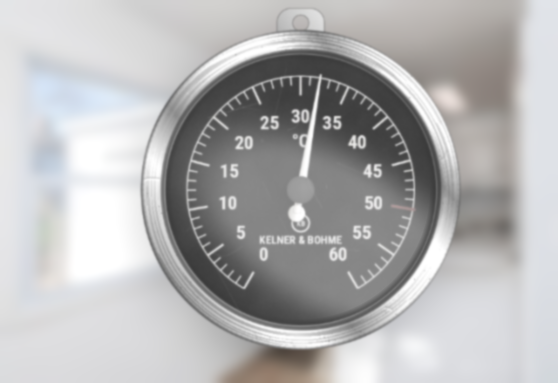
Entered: 32,°C
